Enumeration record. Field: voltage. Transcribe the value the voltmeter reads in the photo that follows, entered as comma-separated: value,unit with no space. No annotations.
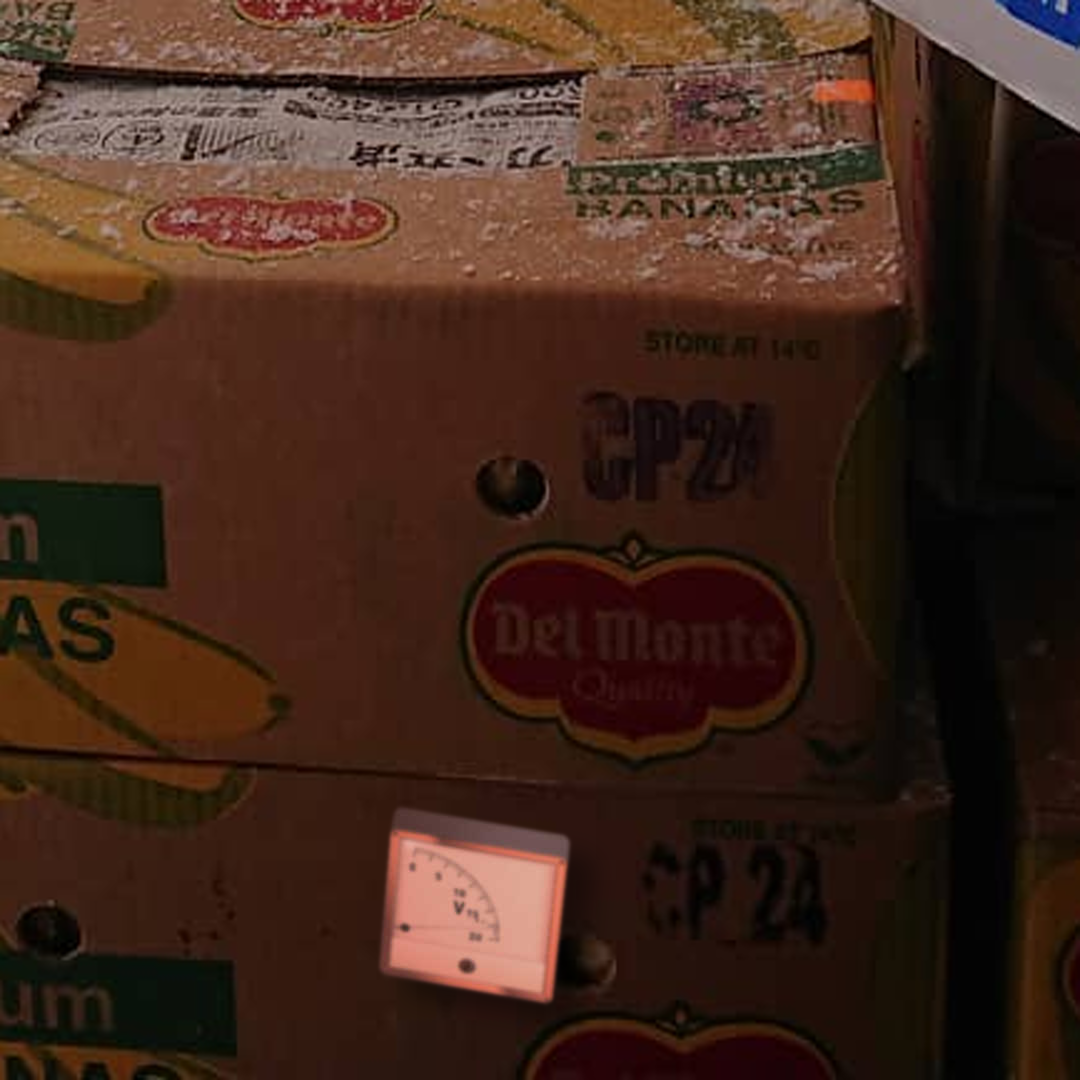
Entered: 17.5,V
